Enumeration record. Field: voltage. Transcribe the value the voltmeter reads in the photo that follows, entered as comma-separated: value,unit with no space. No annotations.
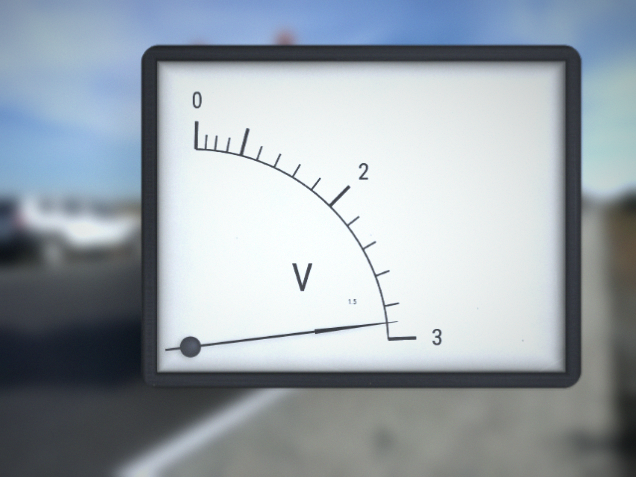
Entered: 2.9,V
